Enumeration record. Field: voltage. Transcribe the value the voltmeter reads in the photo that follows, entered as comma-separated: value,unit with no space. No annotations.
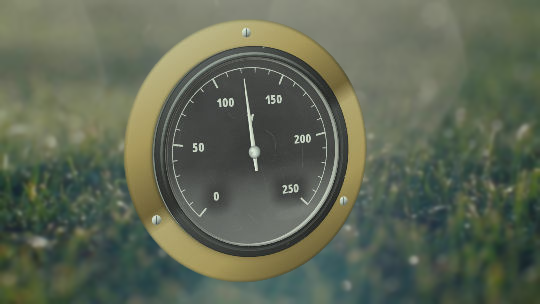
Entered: 120,V
